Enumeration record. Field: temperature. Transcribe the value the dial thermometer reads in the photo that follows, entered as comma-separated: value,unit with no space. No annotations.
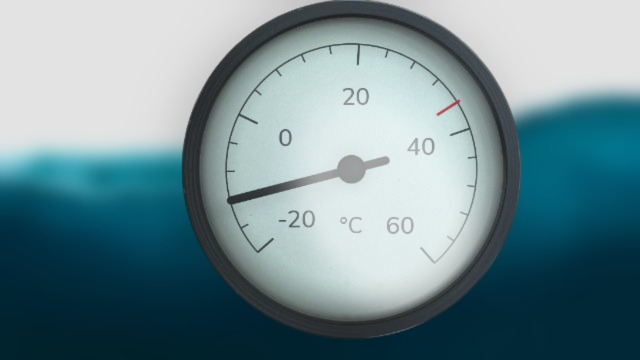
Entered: -12,°C
